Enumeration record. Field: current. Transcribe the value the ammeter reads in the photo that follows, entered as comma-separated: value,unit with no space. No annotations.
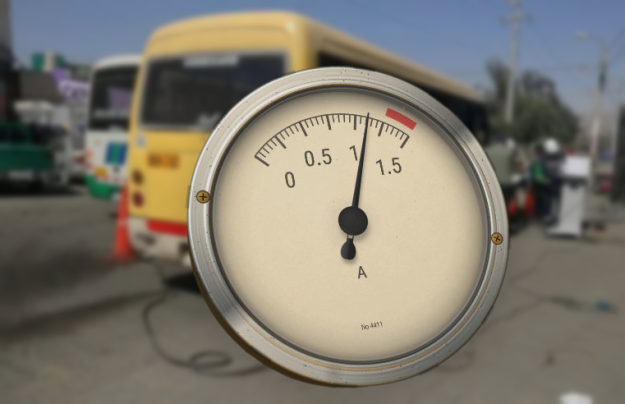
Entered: 1.1,A
